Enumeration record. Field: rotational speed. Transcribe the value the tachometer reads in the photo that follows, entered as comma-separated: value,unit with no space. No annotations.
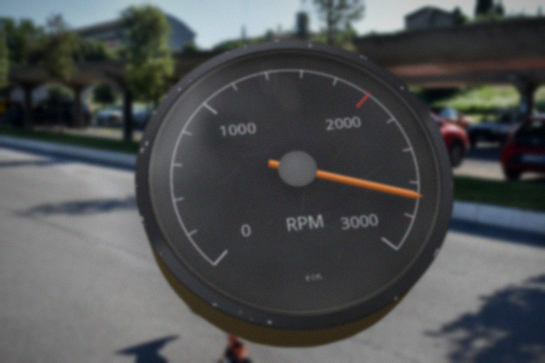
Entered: 2700,rpm
